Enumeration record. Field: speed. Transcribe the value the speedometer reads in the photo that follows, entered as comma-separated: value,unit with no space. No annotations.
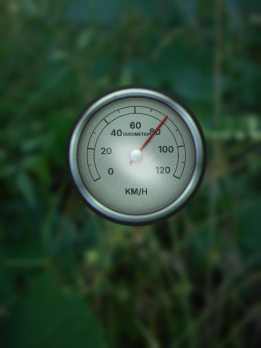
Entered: 80,km/h
